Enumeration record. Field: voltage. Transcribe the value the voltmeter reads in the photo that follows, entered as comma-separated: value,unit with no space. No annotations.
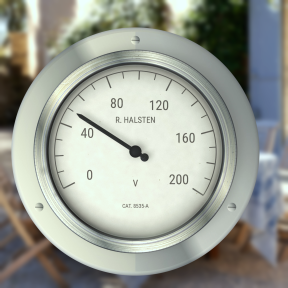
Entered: 50,V
